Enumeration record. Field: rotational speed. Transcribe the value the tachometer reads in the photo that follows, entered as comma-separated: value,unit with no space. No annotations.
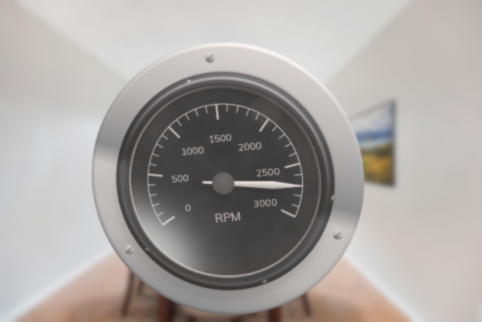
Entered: 2700,rpm
